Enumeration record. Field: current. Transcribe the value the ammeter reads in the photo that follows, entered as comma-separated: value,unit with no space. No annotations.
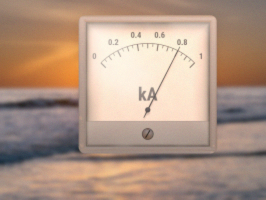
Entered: 0.8,kA
